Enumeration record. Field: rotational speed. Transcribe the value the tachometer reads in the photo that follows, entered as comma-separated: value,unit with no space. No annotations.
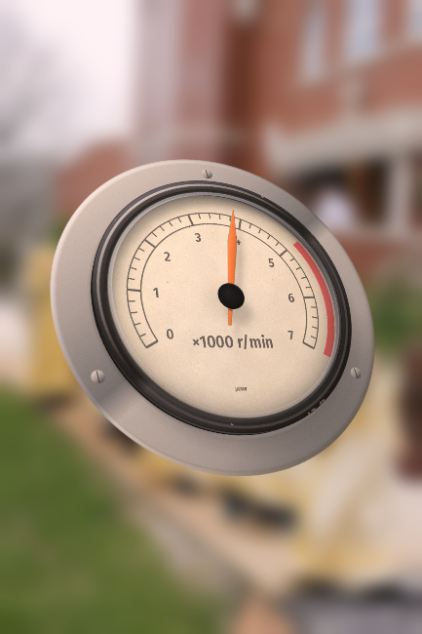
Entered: 3800,rpm
